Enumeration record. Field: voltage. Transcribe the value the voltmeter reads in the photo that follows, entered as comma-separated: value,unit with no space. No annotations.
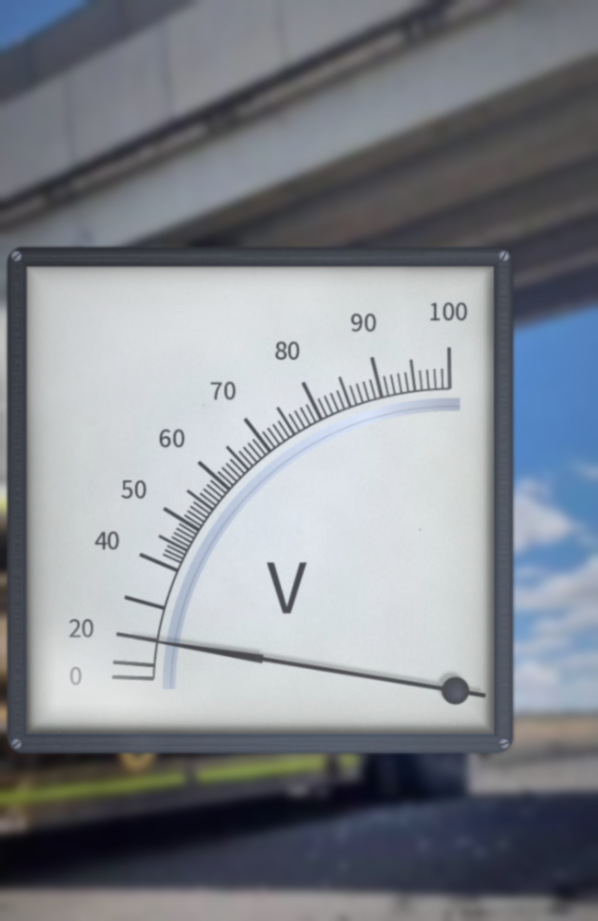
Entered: 20,V
